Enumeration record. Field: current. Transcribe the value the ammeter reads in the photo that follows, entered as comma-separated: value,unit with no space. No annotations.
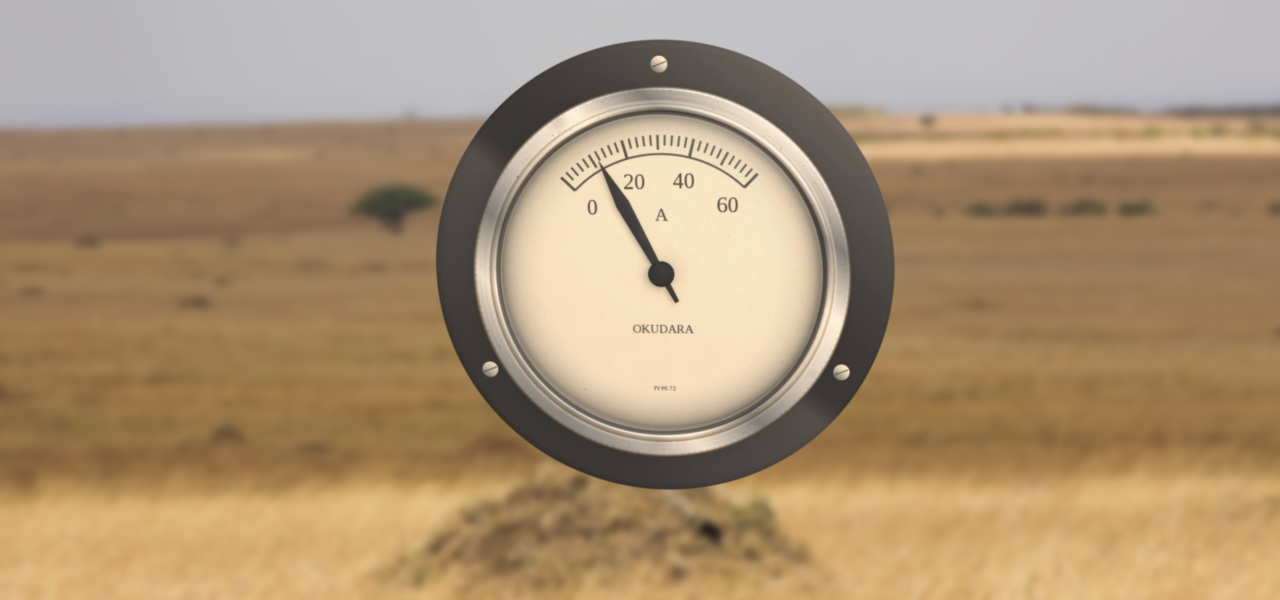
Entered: 12,A
